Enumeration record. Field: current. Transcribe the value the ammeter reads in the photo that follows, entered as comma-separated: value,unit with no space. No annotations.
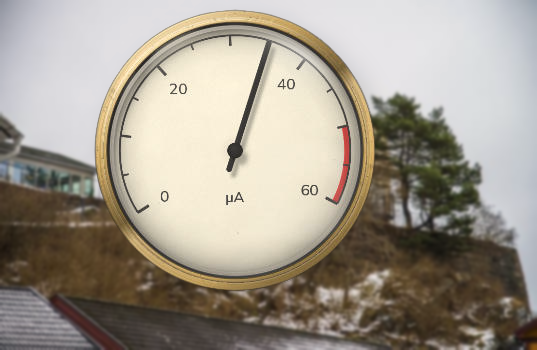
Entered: 35,µA
